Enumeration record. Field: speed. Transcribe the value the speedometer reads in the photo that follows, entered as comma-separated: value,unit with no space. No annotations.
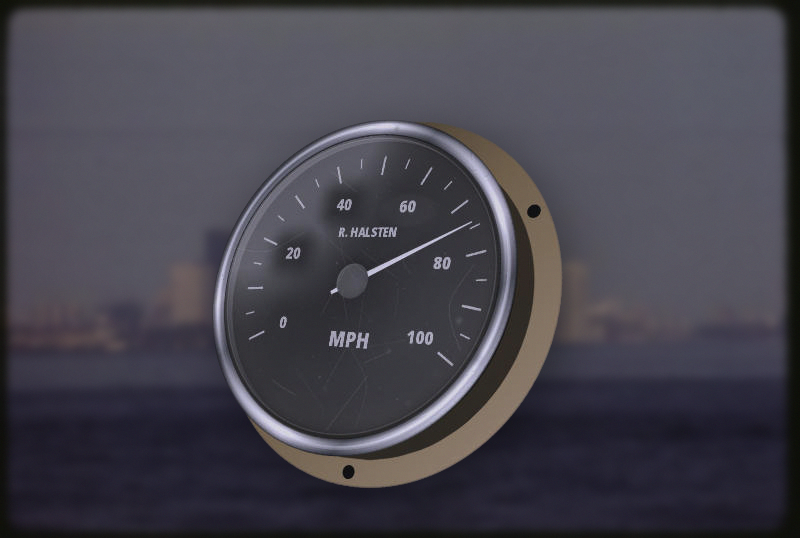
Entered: 75,mph
